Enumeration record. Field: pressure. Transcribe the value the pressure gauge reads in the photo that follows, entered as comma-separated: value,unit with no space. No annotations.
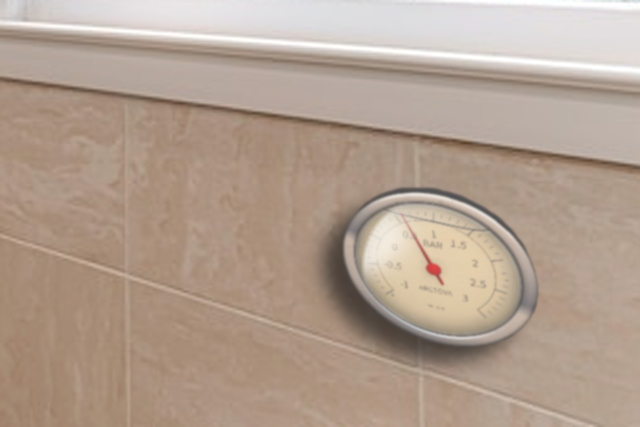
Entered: 0.6,bar
